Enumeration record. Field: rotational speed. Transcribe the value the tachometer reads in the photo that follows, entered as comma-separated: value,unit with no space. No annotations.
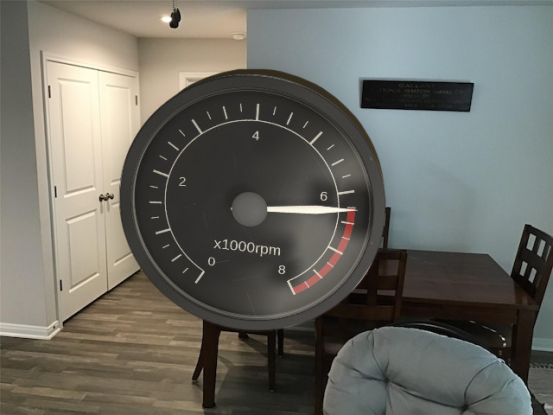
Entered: 6250,rpm
